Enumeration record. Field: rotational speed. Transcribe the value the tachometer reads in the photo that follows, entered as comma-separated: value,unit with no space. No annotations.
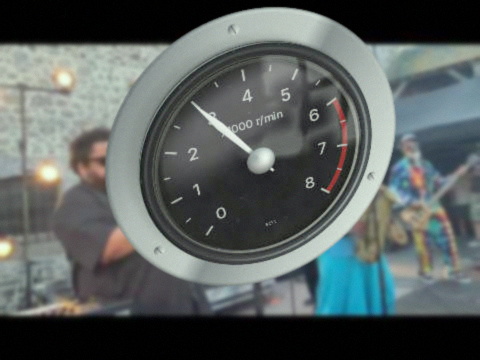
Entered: 3000,rpm
